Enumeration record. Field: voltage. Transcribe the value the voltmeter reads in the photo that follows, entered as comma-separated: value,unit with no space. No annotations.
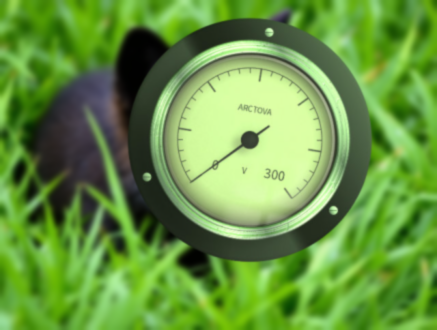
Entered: 0,V
